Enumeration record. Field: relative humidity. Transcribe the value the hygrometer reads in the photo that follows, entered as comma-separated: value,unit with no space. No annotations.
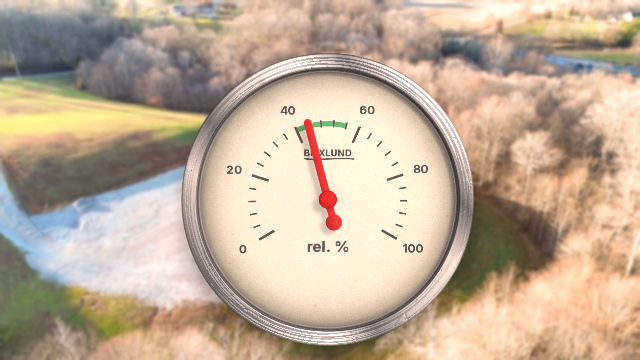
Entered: 44,%
